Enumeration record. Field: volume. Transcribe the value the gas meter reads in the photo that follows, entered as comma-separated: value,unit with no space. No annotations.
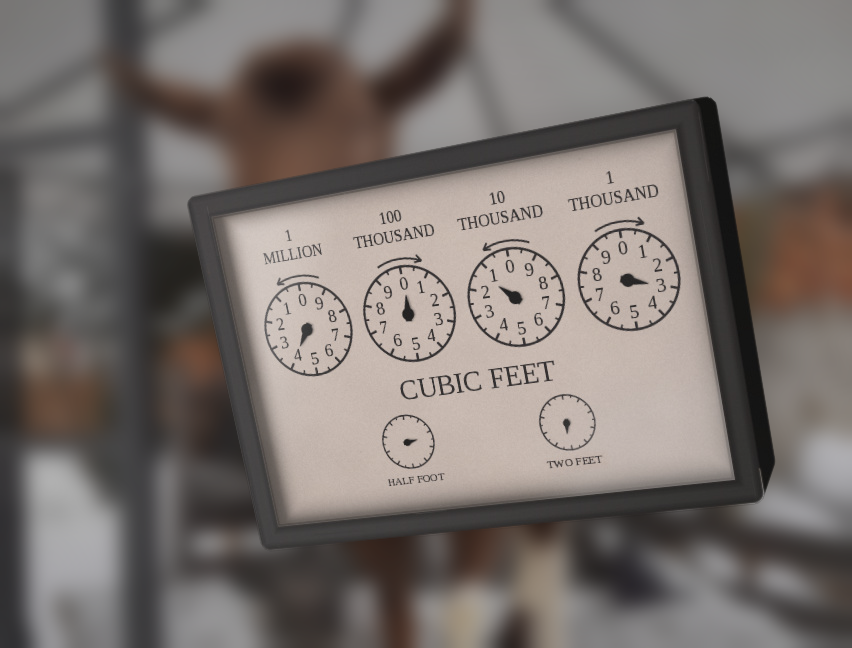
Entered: 401300,ft³
